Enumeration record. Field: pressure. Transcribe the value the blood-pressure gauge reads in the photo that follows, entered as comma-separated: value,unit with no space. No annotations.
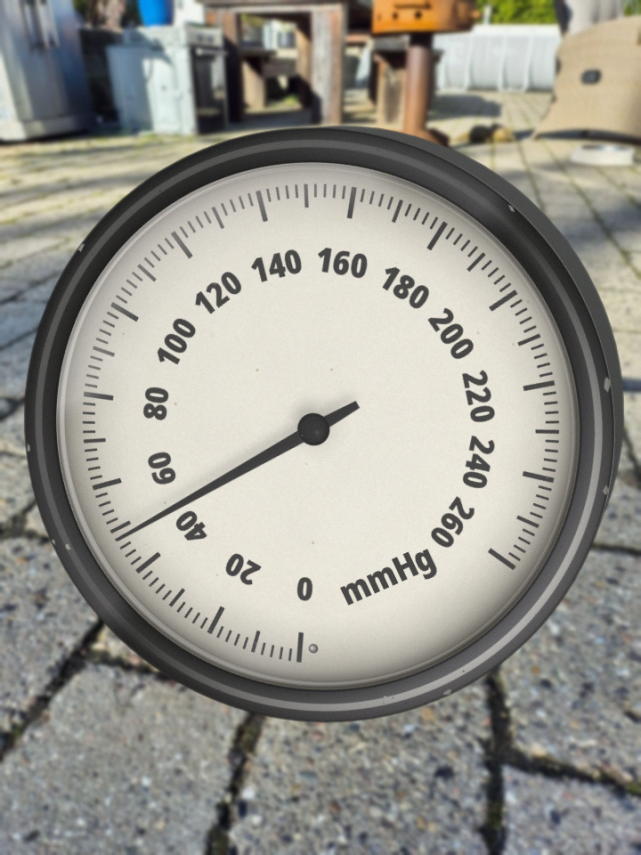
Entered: 48,mmHg
